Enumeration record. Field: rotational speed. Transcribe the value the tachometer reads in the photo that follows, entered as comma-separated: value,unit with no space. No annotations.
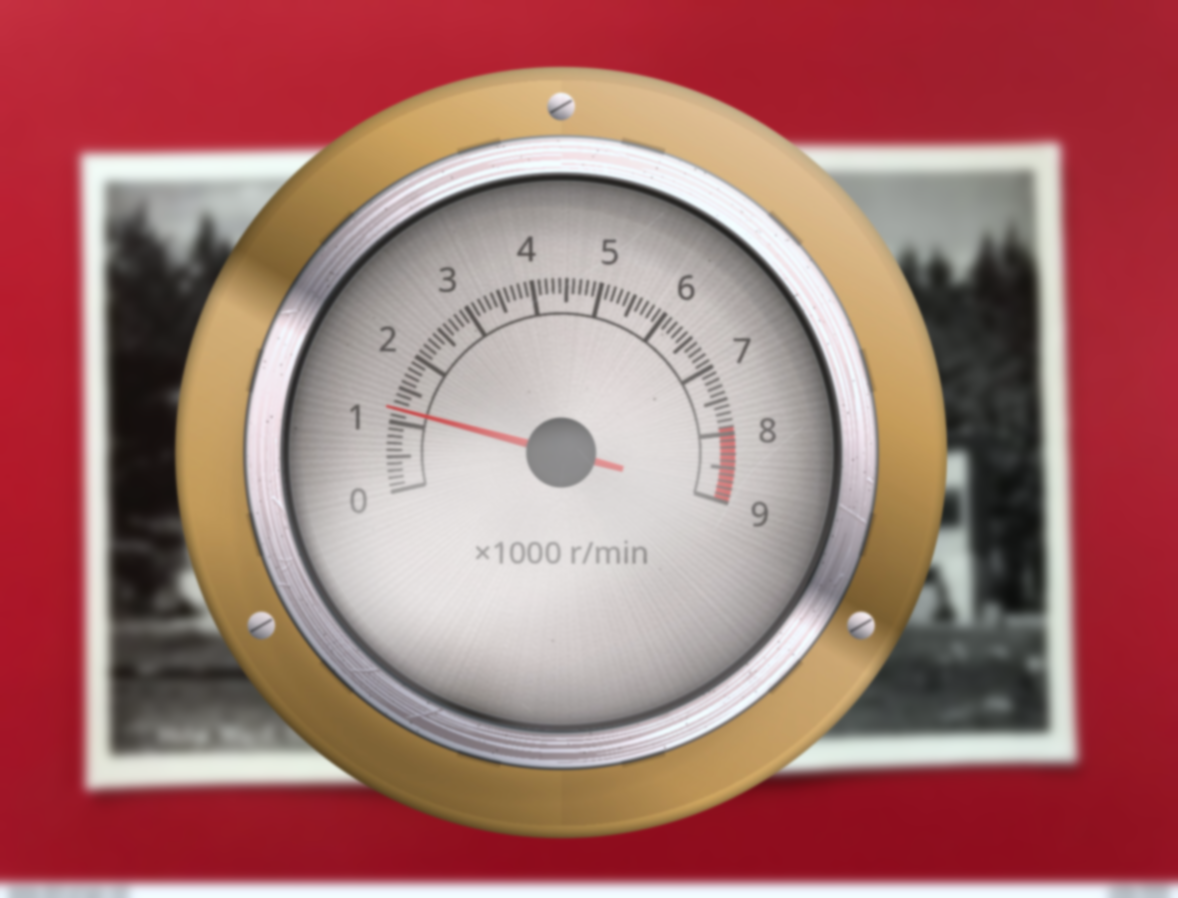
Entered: 1200,rpm
